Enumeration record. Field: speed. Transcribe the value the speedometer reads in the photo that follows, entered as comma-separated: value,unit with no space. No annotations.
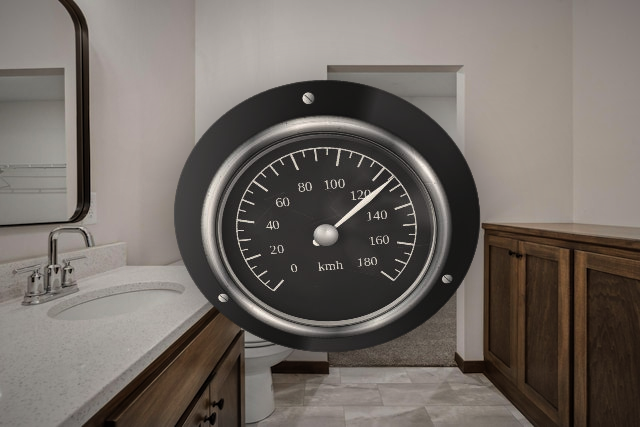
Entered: 125,km/h
